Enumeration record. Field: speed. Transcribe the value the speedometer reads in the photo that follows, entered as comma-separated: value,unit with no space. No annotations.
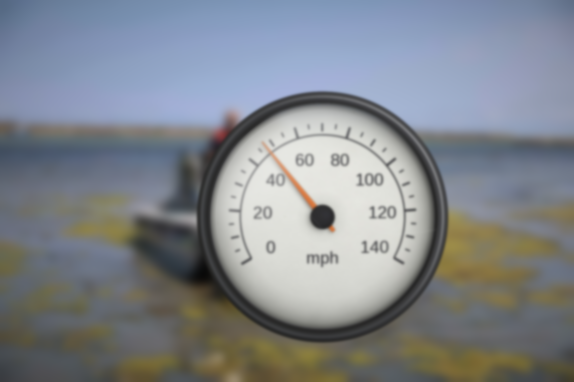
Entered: 47.5,mph
